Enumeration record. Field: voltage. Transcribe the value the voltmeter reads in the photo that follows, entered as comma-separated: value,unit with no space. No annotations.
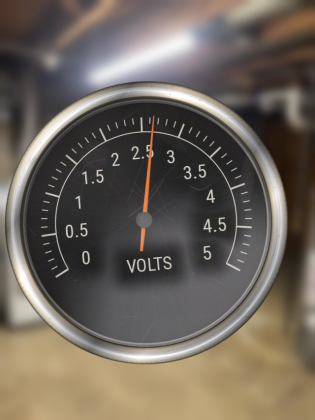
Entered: 2.65,V
